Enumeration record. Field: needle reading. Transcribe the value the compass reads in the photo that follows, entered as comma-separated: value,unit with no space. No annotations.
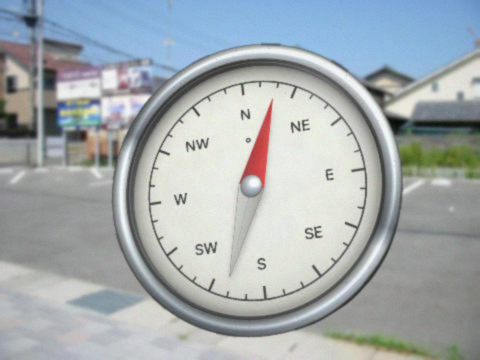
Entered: 20,°
